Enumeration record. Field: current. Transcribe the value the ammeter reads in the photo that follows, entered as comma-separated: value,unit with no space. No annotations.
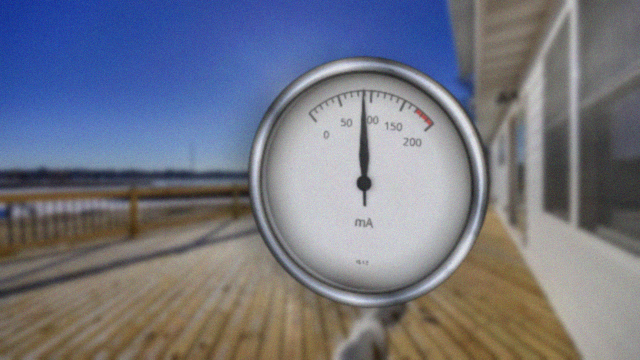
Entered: 90,mA
